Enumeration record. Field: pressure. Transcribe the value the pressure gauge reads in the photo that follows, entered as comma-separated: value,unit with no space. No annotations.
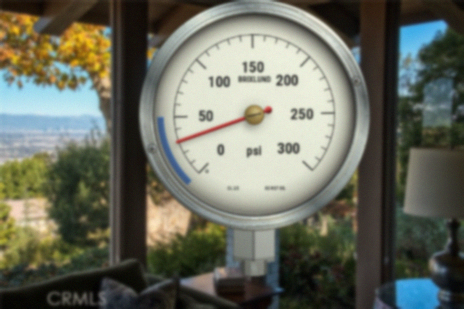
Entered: 30,psi
